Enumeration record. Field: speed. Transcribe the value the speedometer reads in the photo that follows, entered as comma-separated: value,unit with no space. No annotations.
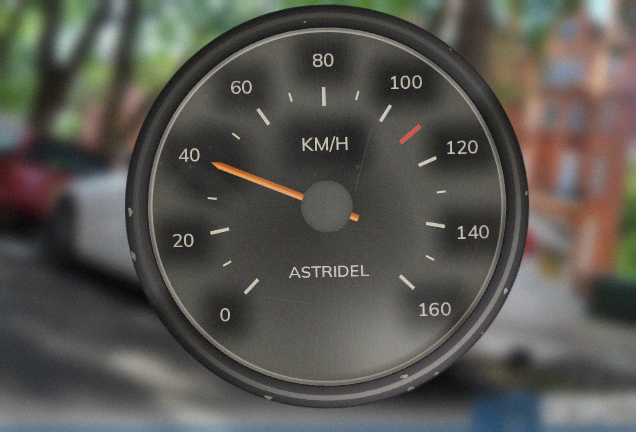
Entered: 40,km/h
